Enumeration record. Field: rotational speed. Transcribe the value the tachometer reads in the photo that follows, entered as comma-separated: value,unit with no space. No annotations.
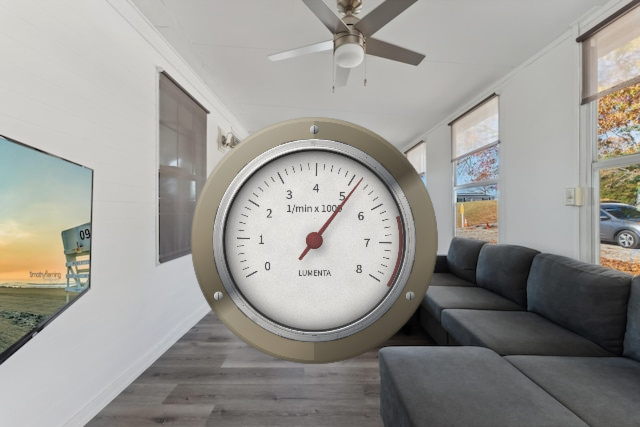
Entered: 5200,rpm
